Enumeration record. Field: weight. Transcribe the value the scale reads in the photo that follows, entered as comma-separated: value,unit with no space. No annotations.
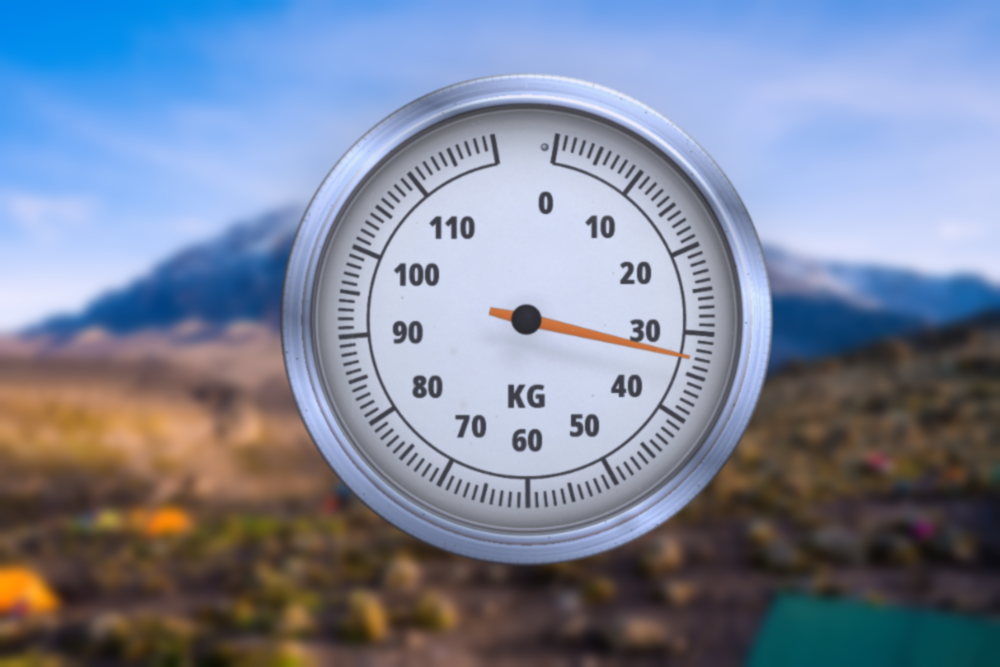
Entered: 33,kg
